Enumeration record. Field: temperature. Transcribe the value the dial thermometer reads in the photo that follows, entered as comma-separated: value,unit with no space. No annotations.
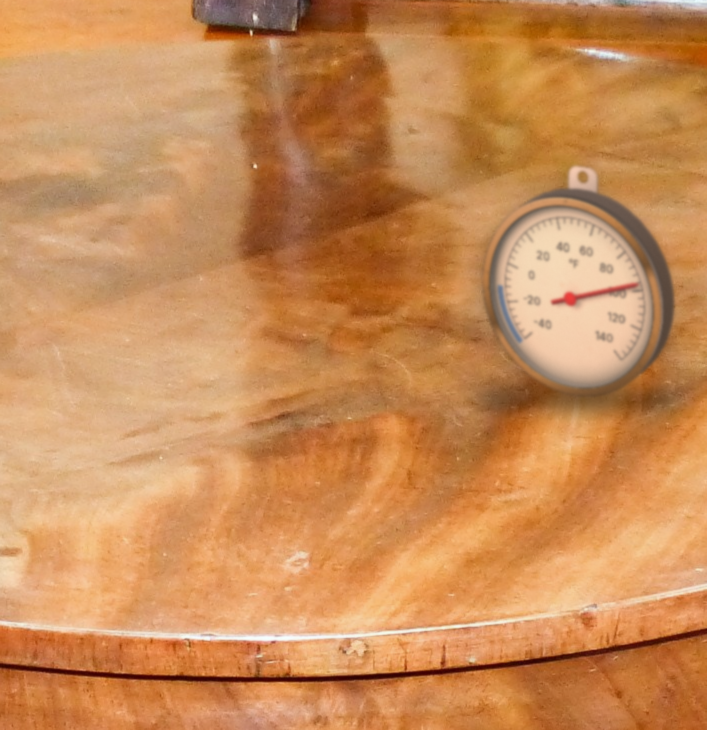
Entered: 96,°F
